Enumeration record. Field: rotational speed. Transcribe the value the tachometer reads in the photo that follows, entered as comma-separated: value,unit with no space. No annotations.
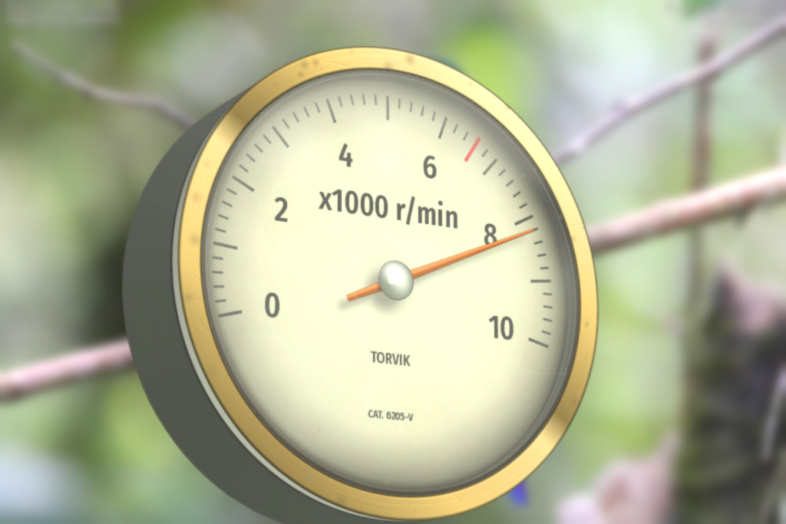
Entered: 8200,rpm
